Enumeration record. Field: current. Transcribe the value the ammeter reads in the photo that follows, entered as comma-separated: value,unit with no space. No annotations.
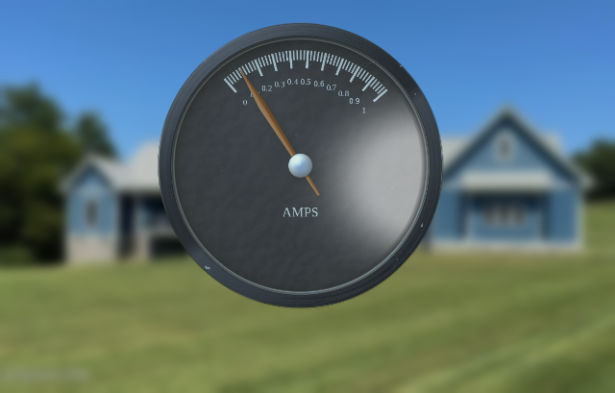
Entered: 0.1,A
